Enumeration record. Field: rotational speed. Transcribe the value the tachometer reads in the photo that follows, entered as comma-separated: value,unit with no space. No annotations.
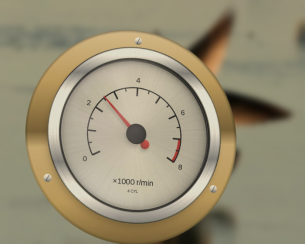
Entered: 2500,rpm
